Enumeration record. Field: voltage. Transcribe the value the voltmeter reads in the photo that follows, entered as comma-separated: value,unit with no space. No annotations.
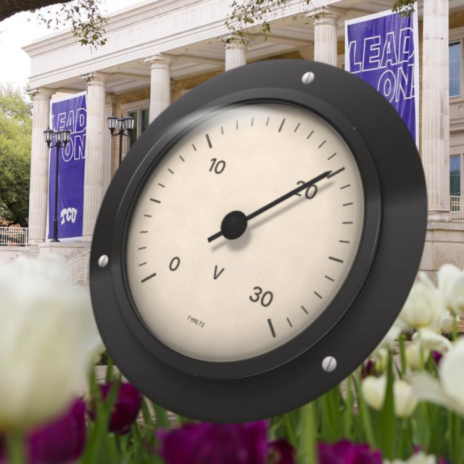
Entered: 20,V
